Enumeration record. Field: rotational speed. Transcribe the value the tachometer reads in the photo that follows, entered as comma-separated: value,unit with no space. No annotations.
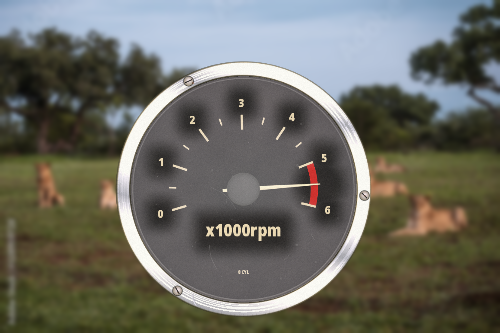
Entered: 5500,rpm
